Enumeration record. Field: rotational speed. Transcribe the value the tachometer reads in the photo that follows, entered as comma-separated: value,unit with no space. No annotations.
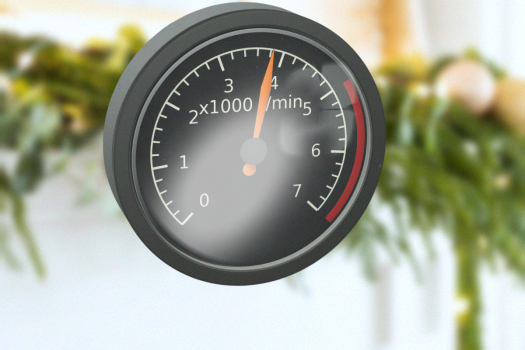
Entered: 3800,rpm
